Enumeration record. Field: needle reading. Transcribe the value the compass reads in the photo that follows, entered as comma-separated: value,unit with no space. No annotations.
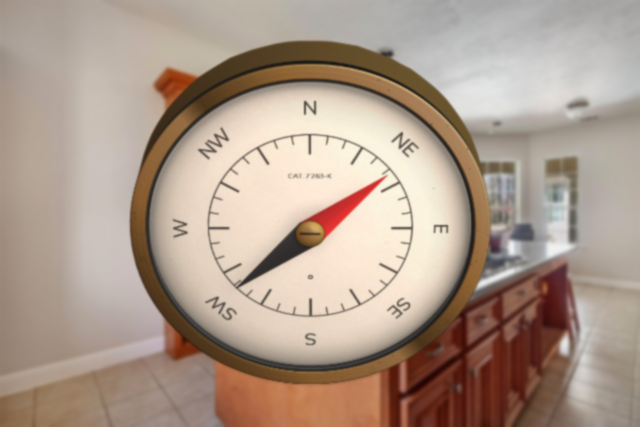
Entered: 50,°
